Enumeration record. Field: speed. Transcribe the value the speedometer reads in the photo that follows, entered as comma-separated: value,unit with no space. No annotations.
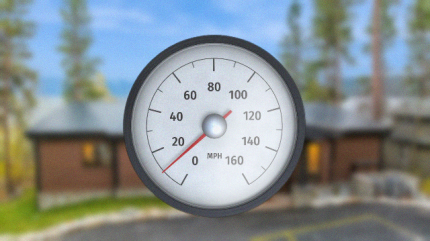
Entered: 10,mph
